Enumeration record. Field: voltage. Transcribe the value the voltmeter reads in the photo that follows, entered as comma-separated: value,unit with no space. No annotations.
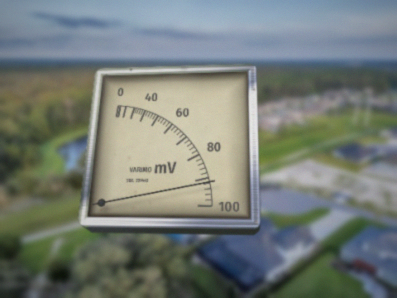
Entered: 92,mV
